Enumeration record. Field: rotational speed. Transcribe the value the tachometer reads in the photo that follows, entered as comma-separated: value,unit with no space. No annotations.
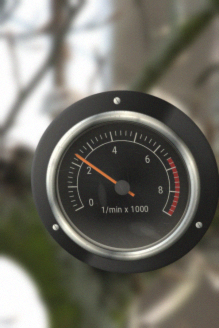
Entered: 2400,rpm
